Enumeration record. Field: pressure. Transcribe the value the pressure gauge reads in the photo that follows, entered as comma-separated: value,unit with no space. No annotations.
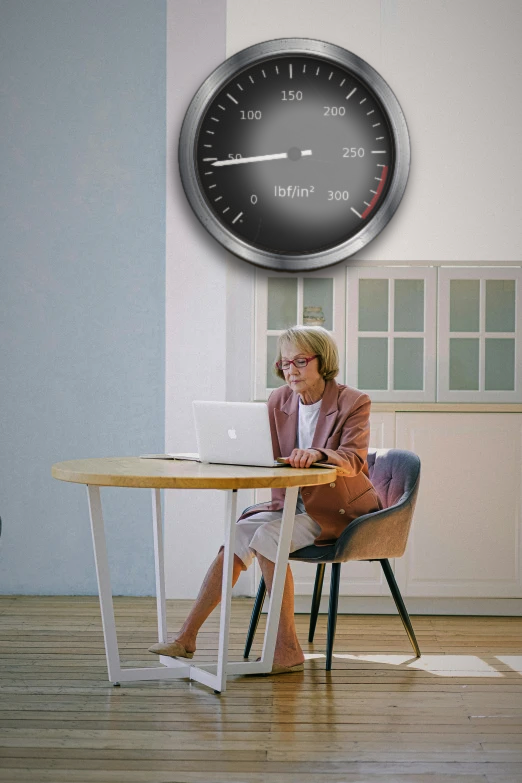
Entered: 45,psi
